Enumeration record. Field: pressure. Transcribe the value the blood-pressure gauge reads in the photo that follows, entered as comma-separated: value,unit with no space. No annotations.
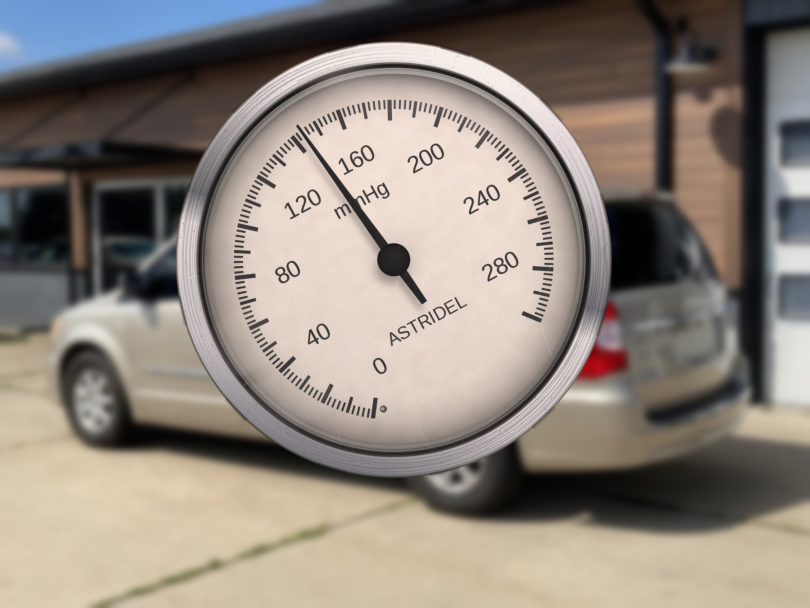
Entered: 144,mmHg
